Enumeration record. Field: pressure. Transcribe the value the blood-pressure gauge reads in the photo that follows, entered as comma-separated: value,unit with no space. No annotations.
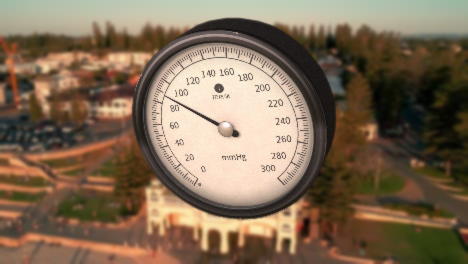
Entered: 90,mmHg
